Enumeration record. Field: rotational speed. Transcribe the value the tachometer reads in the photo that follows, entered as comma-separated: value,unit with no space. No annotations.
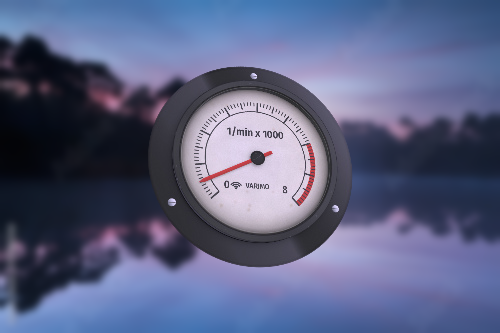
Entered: 500,rpm
